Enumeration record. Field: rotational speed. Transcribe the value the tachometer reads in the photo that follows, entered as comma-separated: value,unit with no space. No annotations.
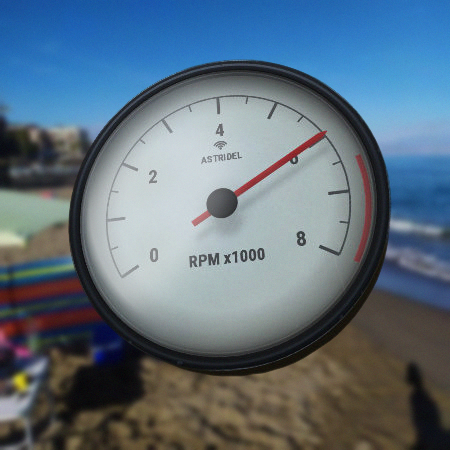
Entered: 6000,rpm
